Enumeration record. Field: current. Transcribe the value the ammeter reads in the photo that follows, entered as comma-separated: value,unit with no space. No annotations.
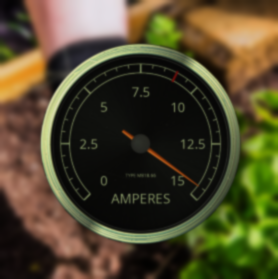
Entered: 14.5,A
